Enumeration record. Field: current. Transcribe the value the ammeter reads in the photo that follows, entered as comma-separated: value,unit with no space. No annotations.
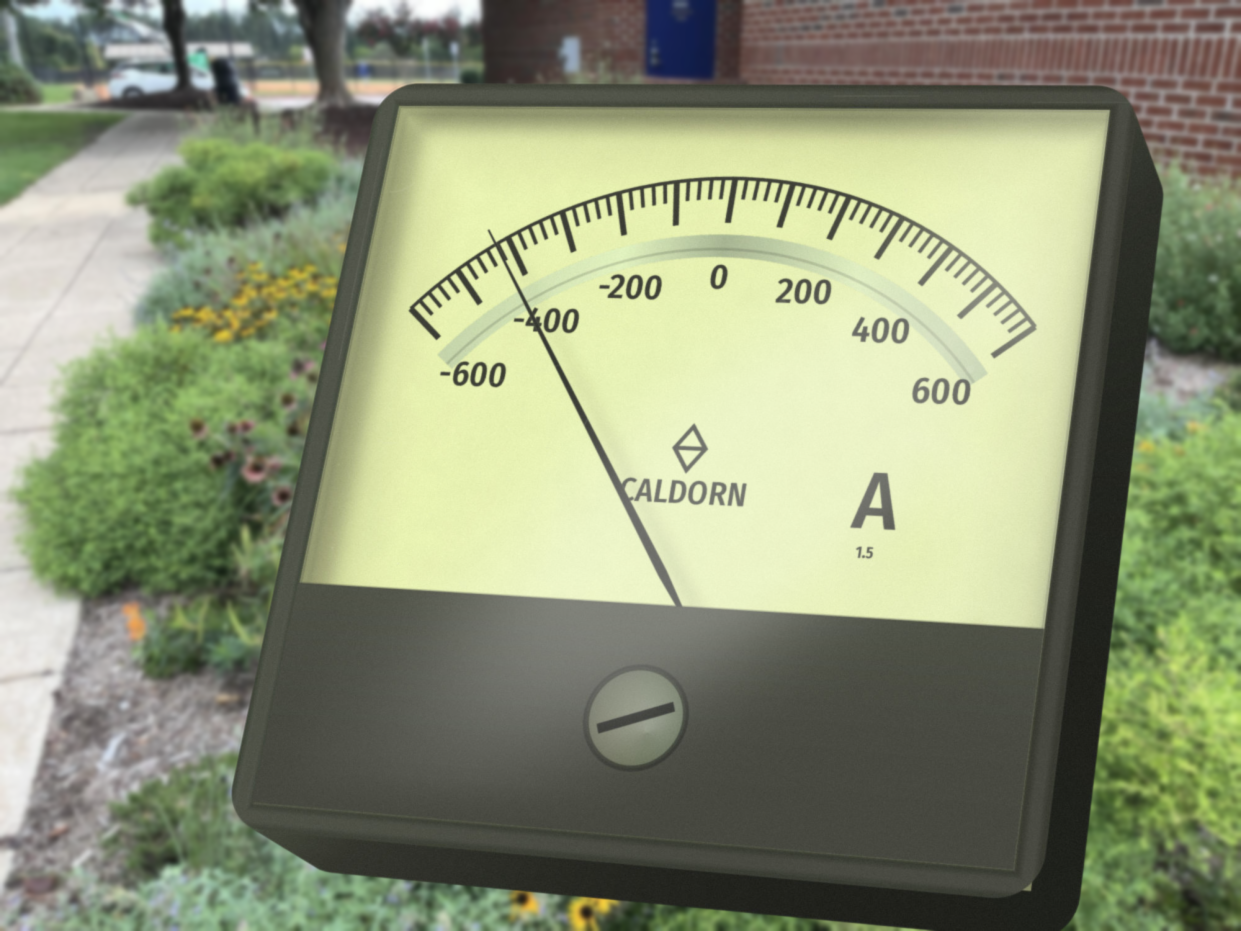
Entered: -420,A
